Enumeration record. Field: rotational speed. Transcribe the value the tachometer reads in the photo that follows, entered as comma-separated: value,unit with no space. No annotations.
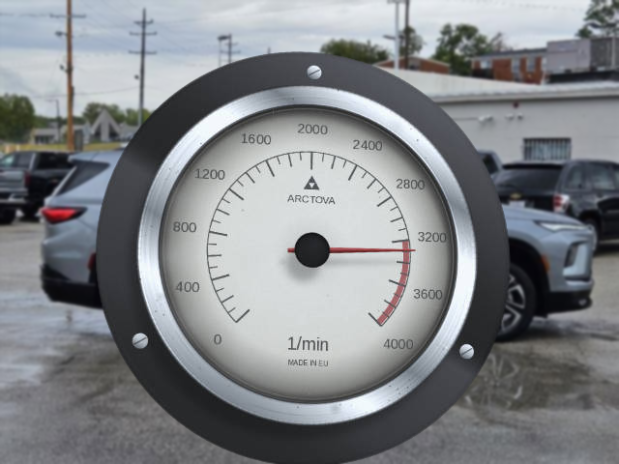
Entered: 3300,rpm
